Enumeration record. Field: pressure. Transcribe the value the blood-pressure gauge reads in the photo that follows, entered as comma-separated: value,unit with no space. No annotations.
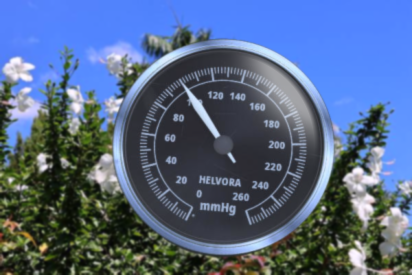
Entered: 100,mmHg
